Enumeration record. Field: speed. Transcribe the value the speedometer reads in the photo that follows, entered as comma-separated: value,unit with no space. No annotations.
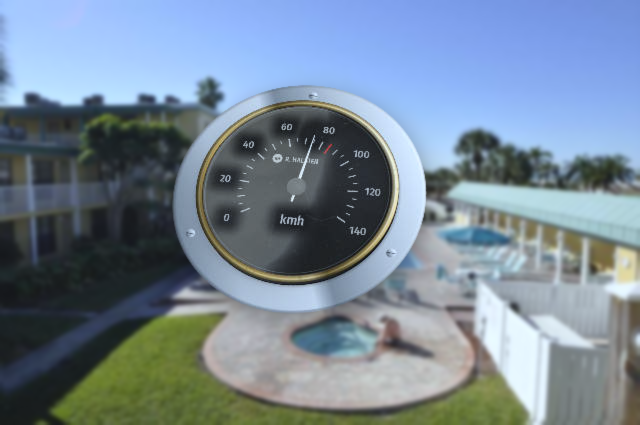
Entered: 75,km/h
